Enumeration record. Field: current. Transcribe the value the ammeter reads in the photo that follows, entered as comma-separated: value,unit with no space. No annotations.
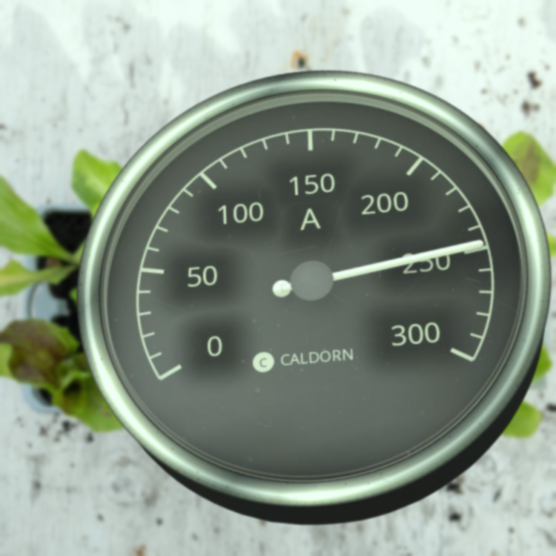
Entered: 250,A
